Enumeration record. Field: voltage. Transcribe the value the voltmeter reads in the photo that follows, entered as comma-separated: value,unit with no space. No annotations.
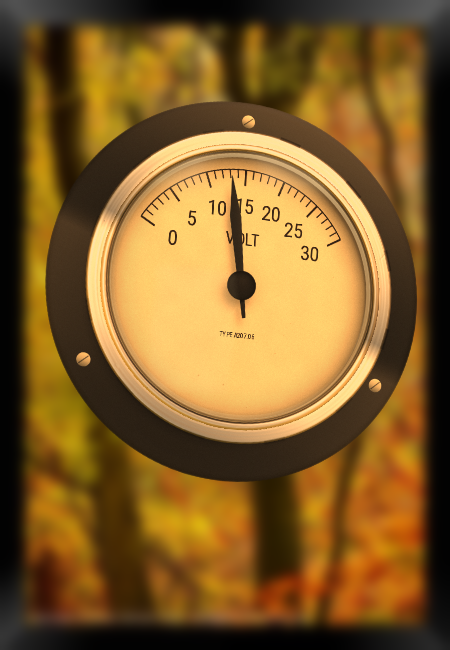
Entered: 13,V
